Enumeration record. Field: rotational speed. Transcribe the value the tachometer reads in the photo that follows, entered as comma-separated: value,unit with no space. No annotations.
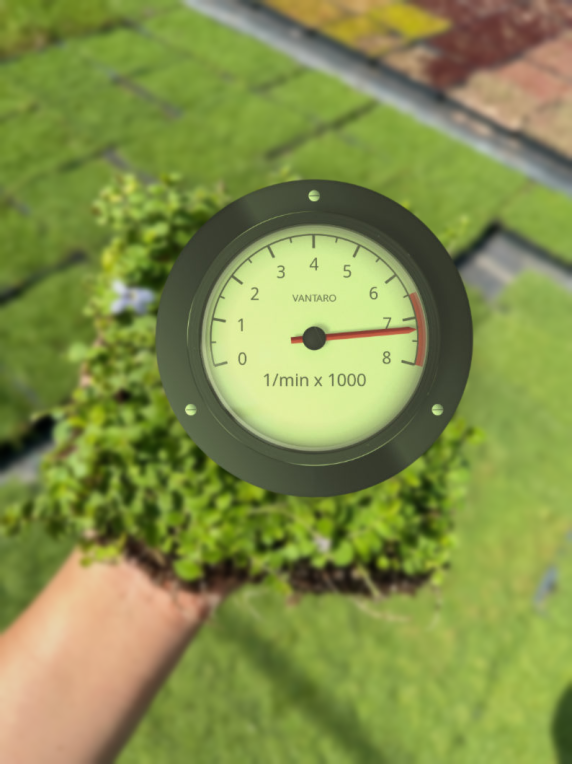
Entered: 7250,rpm
